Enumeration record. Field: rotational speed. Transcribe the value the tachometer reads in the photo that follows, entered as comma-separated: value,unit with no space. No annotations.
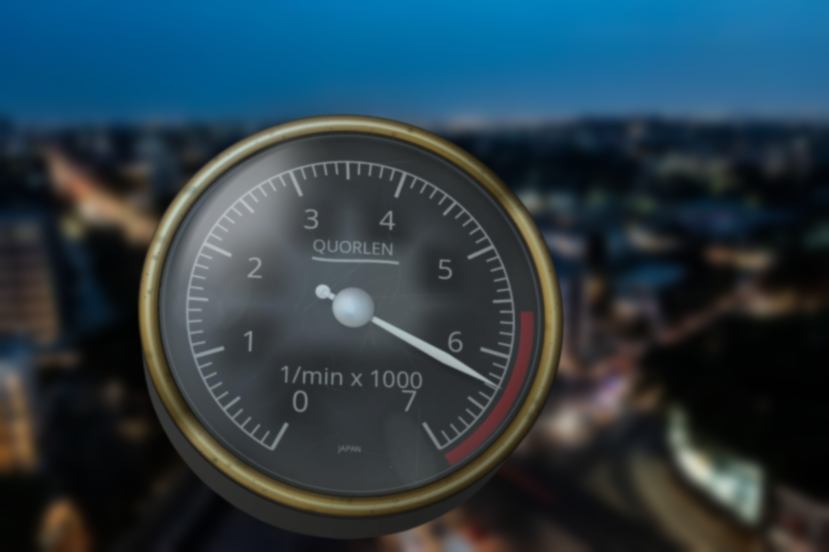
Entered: 6300,rpm
